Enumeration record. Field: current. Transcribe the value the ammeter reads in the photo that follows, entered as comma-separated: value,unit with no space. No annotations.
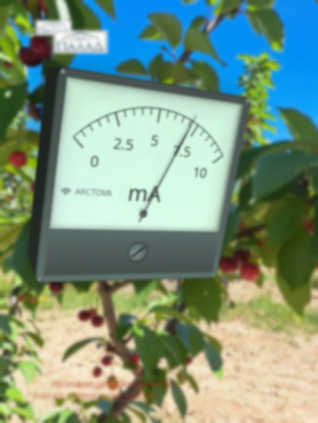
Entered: 7,mA
